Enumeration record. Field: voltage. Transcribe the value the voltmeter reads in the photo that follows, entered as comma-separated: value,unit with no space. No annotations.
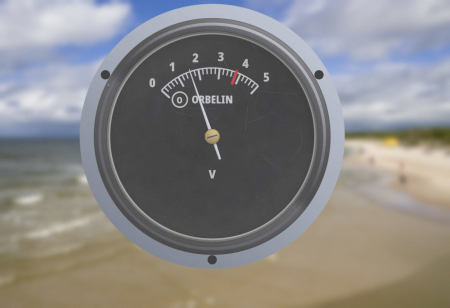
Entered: 1.6,V
